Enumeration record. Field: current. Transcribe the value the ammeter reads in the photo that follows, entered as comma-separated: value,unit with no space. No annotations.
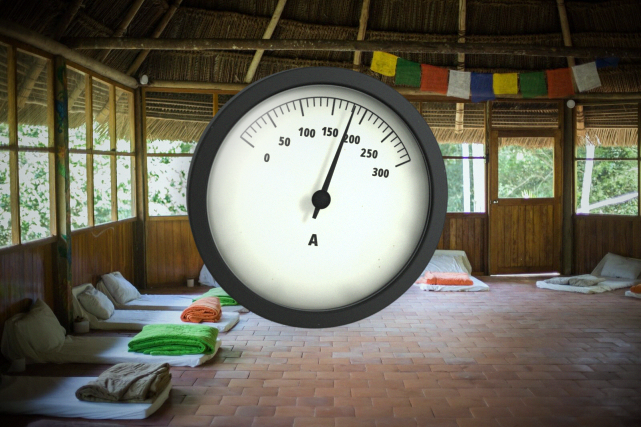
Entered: 180,A
